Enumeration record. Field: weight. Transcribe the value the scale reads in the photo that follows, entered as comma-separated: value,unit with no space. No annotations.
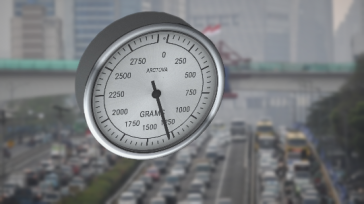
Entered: 1300,g
